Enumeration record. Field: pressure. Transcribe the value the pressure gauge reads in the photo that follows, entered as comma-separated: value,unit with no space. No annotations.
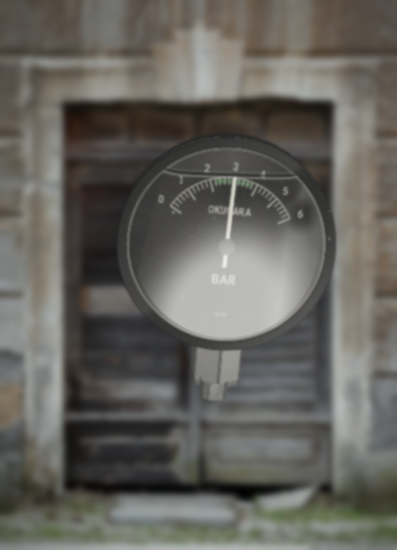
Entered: 3,bar
